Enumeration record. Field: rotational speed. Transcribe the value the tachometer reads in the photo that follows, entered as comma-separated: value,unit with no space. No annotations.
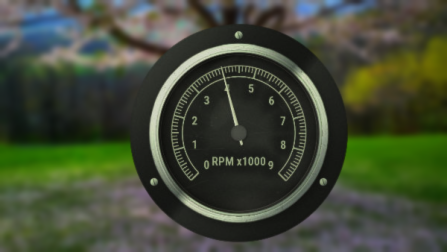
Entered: 4000,rpm
